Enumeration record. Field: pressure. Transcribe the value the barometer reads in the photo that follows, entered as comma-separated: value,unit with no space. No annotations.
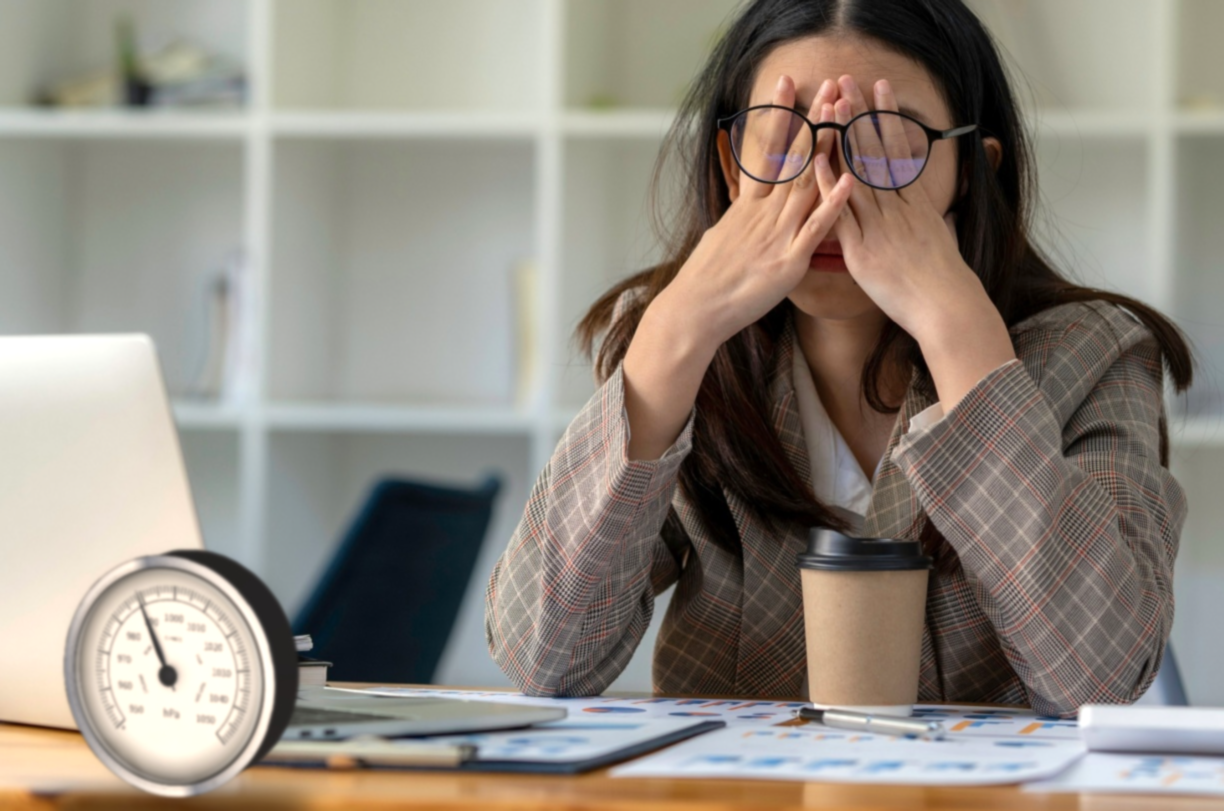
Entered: 990,hPa
